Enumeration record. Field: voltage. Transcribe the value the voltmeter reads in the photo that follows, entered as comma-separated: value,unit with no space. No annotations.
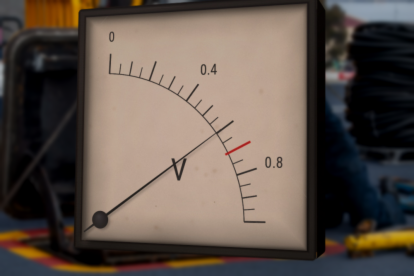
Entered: 0.6,V
